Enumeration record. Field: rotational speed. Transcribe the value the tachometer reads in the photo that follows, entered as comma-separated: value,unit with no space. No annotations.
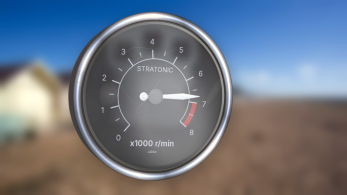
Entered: 6750,rpm
